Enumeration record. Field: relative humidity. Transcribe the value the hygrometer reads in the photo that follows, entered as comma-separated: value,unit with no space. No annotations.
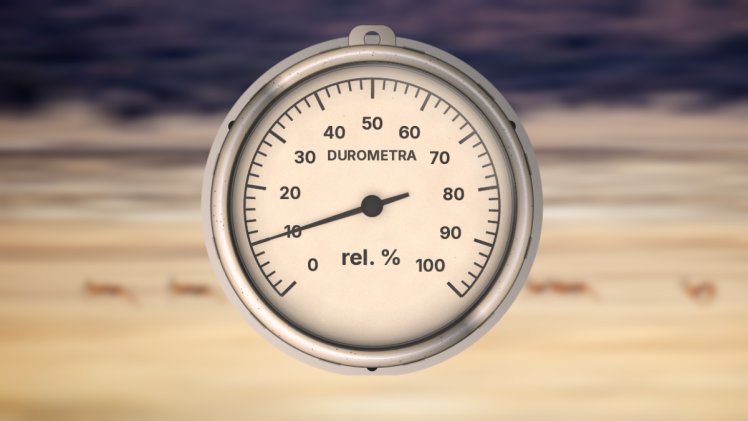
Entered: 10,%
